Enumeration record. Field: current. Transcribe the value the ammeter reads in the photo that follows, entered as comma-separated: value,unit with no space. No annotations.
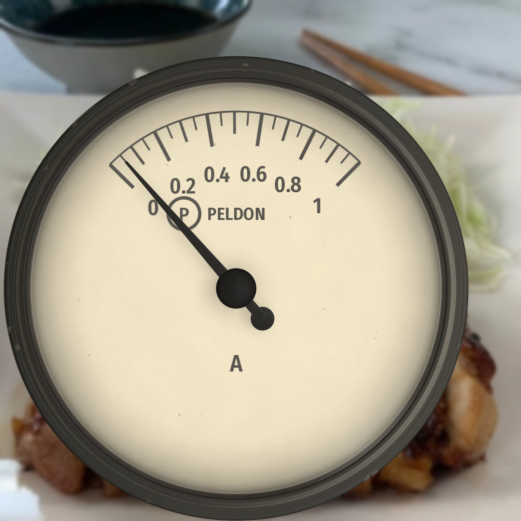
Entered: 0.05,A
